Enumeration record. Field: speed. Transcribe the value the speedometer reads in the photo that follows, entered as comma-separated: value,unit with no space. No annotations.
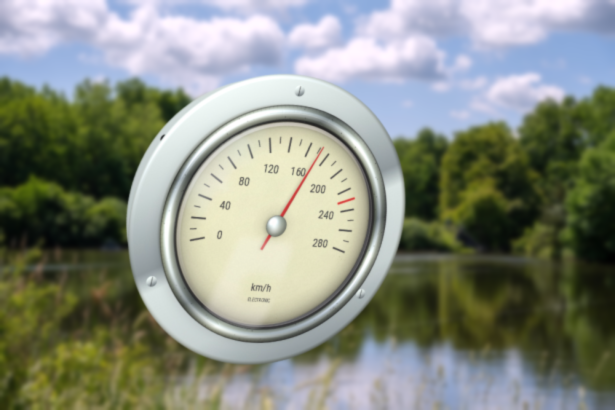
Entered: 170,km/h
